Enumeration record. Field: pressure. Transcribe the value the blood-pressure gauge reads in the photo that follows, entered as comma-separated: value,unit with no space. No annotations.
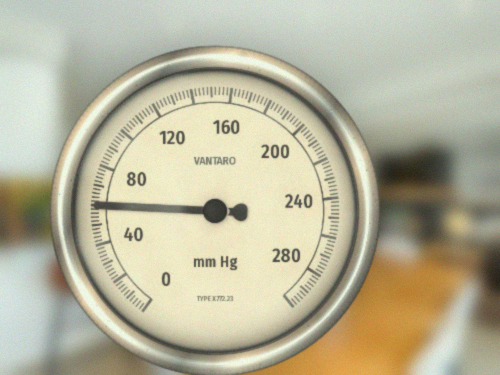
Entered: 60,mmHg
